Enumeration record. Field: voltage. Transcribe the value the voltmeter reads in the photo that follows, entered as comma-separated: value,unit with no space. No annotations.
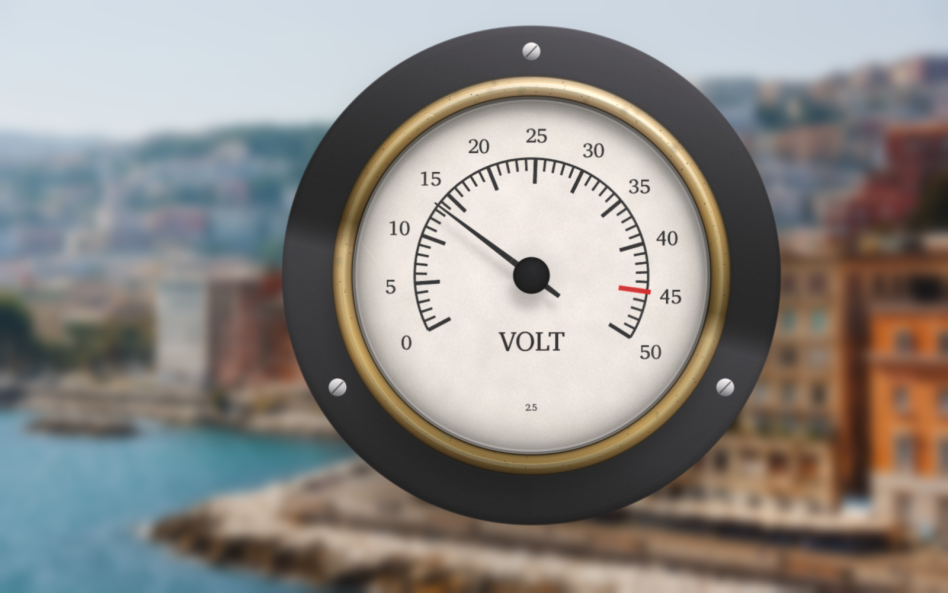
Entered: 13.5,V
